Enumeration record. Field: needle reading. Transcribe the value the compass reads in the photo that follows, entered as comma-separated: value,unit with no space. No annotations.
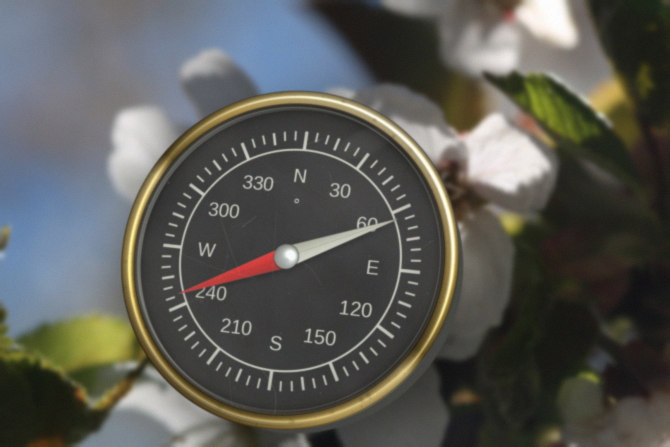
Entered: 245,°
